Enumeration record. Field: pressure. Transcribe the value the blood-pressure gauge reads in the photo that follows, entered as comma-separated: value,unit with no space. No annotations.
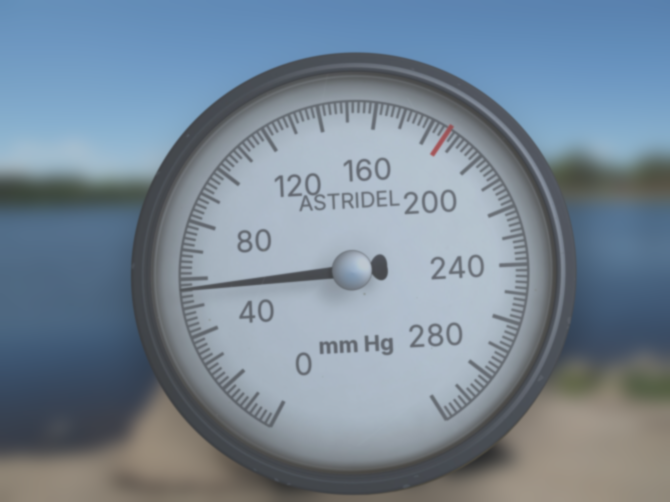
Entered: 56,mmHg
